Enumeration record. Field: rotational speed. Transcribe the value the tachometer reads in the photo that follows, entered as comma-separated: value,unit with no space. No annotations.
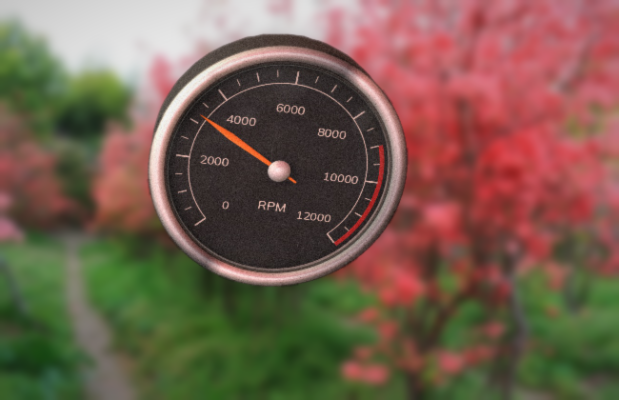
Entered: 3250,rpm
